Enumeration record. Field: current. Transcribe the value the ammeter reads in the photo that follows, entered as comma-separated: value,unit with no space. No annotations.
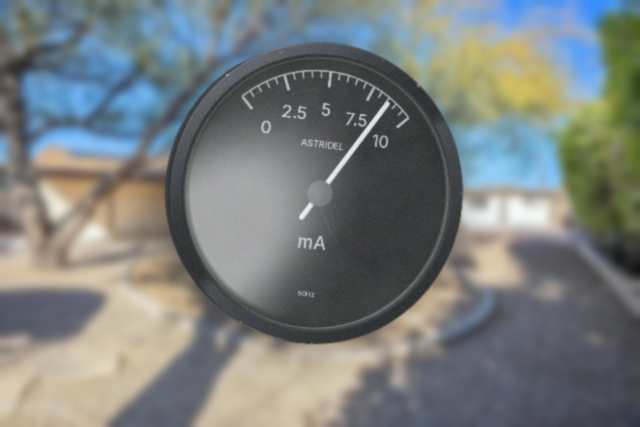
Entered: 8.5,mA
